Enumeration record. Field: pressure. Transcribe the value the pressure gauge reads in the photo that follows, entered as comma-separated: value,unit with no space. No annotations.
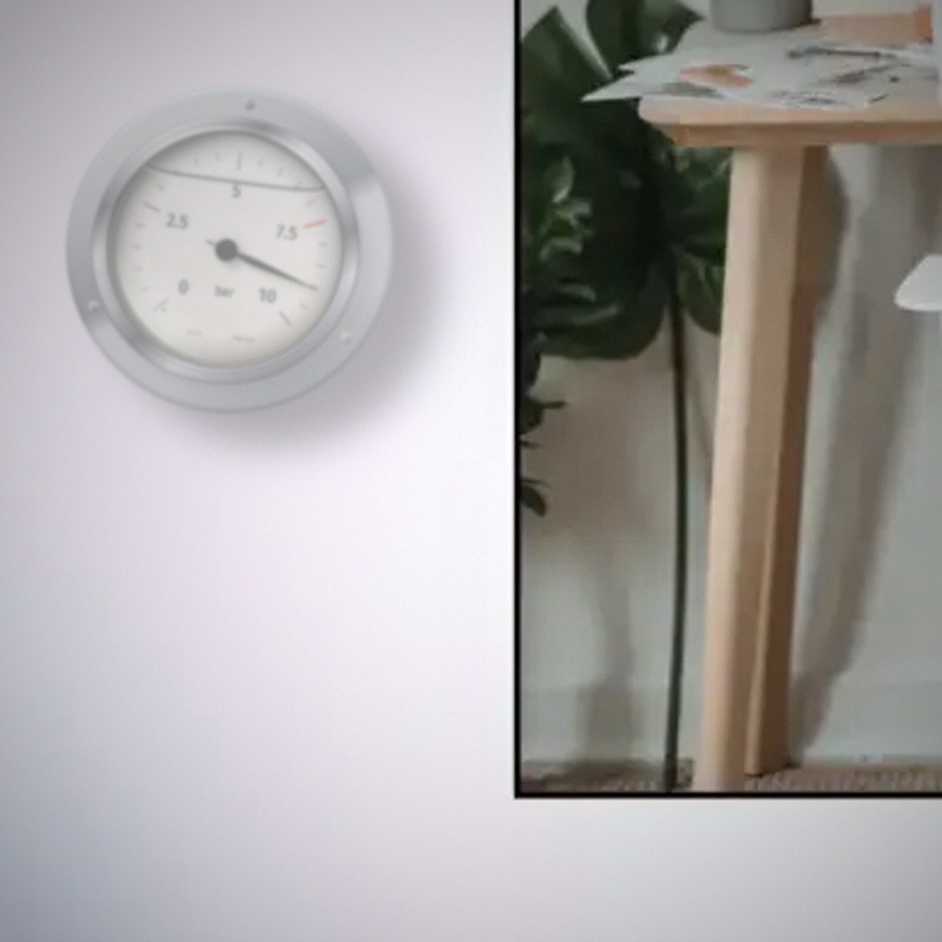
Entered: 9,bar
